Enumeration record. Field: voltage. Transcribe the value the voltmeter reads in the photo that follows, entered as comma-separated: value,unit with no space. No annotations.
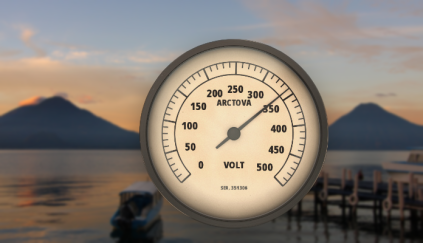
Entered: 340,V
